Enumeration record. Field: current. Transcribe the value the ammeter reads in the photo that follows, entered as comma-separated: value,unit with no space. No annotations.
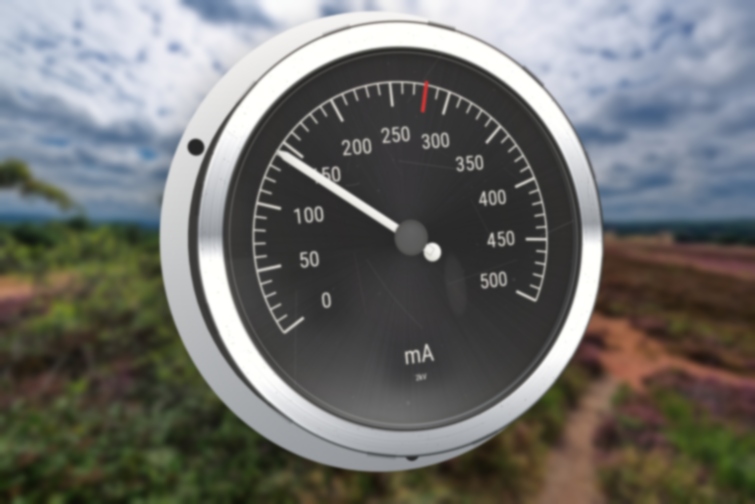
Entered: 140,mA
